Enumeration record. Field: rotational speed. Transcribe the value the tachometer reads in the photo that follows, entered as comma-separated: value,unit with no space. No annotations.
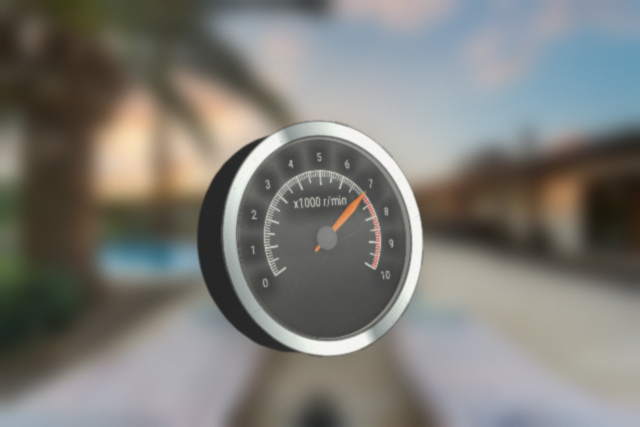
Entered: 7000,rpm
